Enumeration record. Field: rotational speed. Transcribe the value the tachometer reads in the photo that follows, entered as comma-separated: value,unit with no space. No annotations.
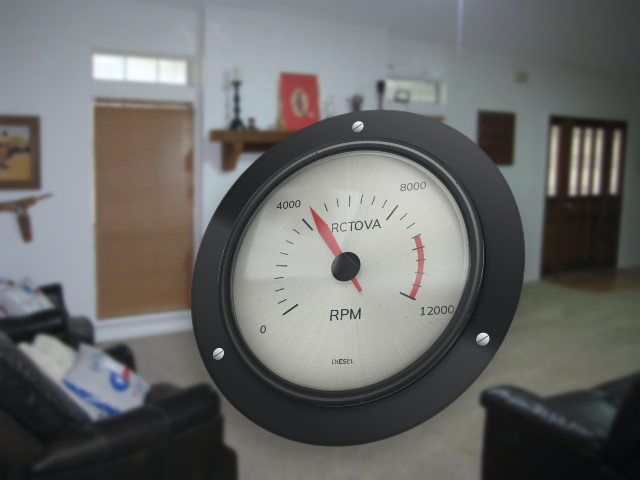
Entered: 4500,rpm
